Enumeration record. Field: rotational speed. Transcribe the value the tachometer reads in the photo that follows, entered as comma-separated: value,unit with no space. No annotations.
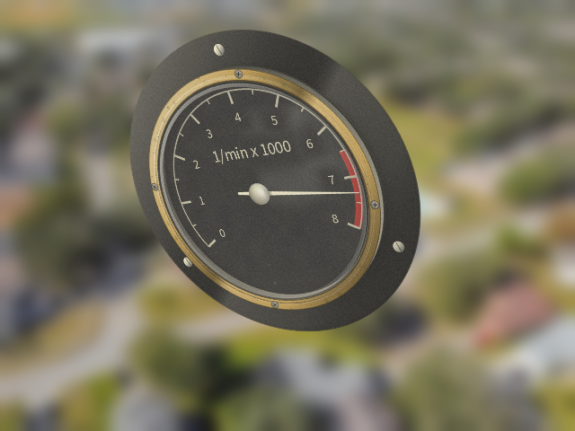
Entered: 7250,rpm
